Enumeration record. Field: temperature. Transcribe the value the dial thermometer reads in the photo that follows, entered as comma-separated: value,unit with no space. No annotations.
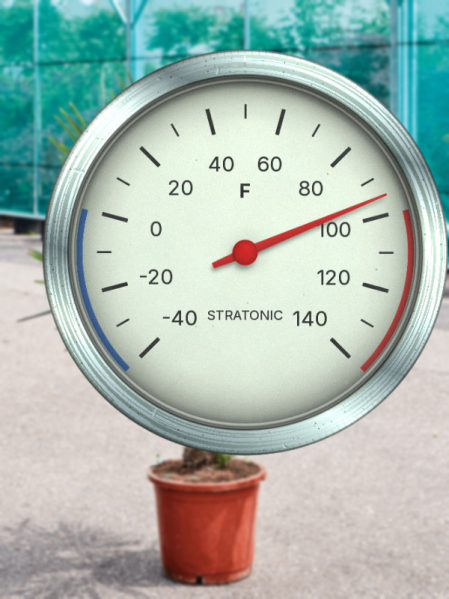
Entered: 95,°F
